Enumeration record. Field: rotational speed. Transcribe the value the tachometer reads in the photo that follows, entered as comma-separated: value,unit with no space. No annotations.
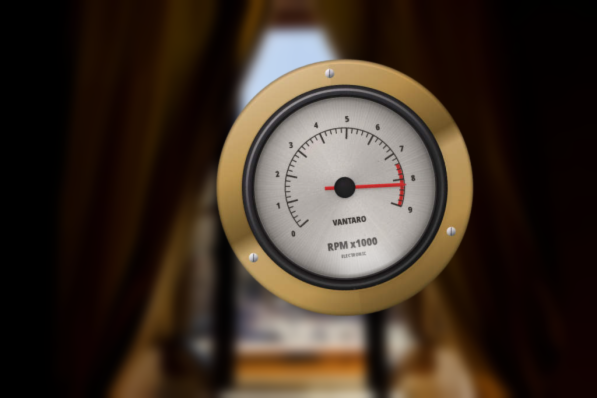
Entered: 8200,rpm
